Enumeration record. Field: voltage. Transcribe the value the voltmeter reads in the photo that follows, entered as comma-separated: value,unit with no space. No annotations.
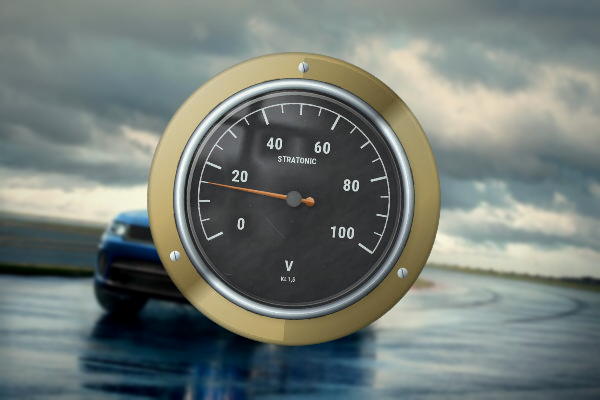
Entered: 15,V
